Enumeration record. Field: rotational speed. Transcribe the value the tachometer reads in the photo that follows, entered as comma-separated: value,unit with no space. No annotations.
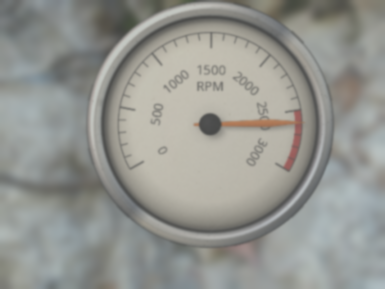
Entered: 2600,rpm
